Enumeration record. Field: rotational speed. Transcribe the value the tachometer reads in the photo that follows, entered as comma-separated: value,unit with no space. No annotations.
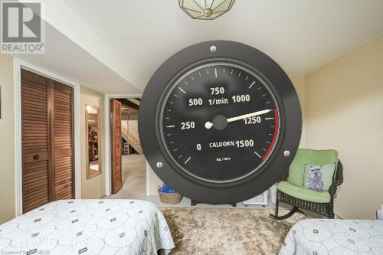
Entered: 1200,rpm
